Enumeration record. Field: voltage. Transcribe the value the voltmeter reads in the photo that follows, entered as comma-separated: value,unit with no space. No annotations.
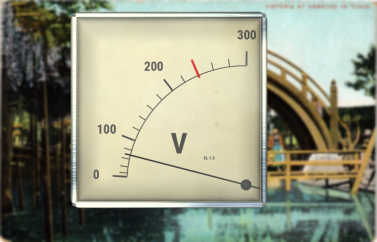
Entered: 70,V
